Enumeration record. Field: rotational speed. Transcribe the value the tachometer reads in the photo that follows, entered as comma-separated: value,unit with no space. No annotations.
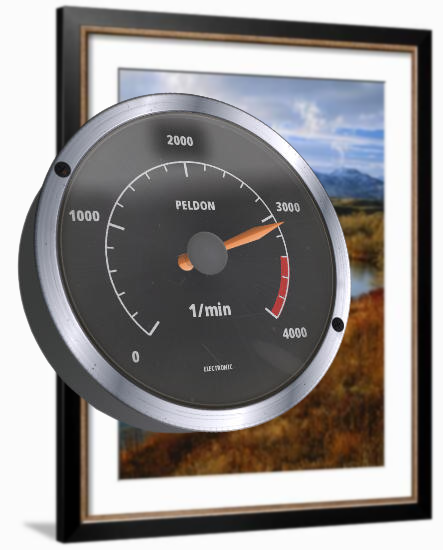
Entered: 3100,rpm
